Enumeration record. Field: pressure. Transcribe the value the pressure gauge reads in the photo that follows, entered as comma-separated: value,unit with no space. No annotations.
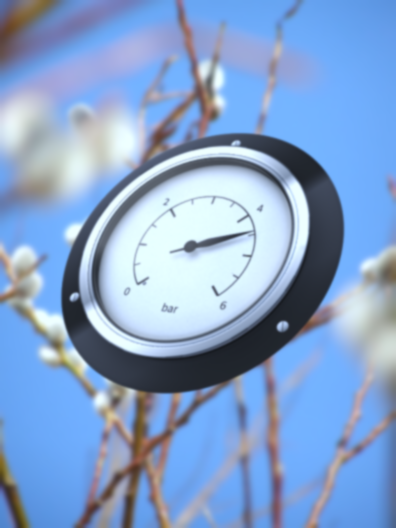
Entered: 4.5,bar
